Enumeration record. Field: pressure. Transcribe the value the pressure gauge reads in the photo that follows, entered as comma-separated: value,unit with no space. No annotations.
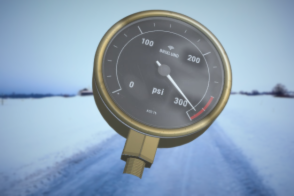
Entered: 290,psi
